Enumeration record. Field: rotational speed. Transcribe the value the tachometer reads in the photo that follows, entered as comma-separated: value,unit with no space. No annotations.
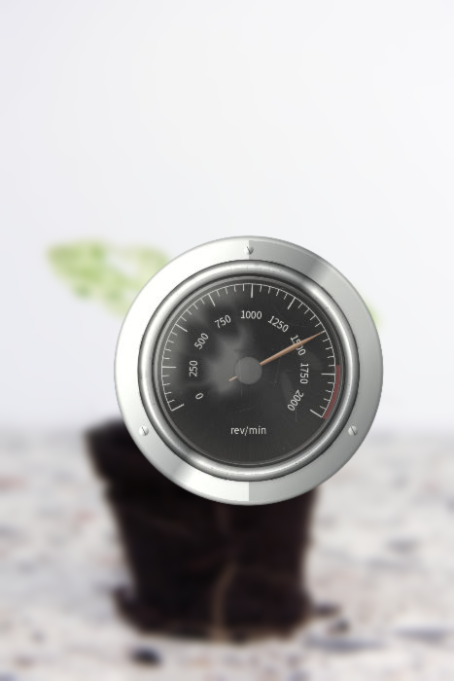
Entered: 1500,rpm
